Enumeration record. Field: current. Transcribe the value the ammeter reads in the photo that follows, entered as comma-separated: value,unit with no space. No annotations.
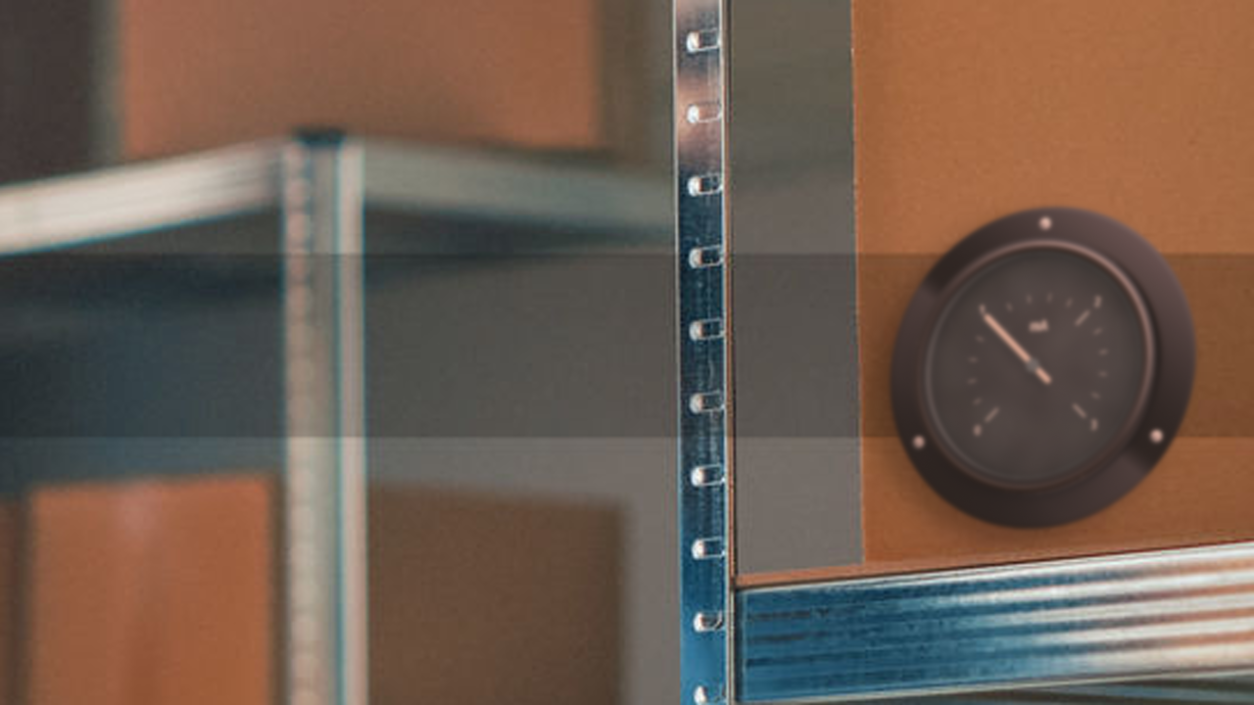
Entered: 1,mA
